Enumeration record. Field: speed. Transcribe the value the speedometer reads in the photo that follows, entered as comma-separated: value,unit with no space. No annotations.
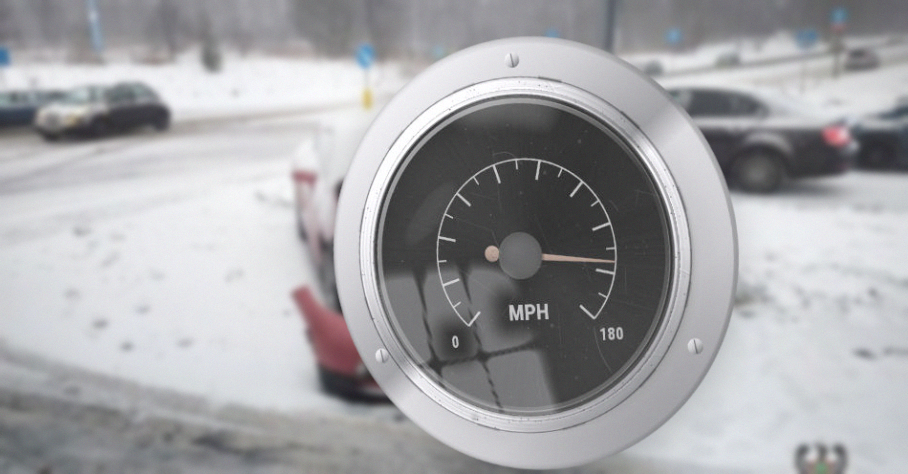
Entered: 155,mph
